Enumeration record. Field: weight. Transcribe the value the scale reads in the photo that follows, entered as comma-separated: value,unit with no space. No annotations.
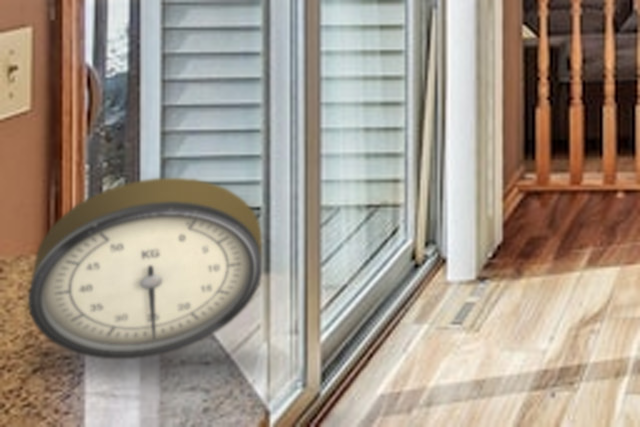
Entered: 25,kg
